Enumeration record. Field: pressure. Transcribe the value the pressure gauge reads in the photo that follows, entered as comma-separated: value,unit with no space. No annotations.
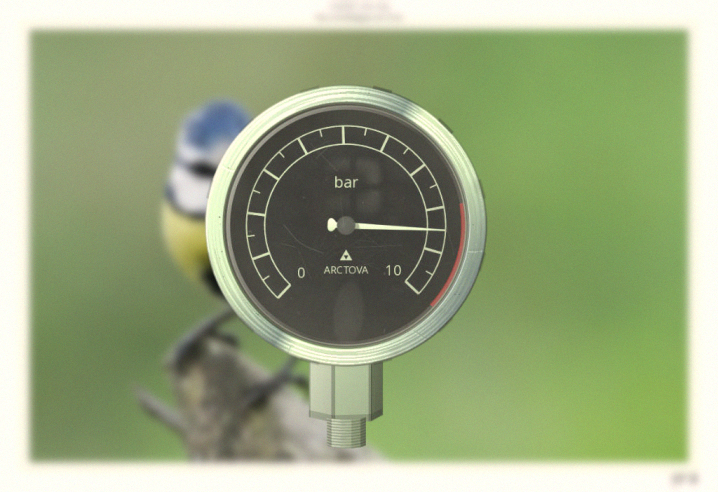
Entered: 8.5,bar
